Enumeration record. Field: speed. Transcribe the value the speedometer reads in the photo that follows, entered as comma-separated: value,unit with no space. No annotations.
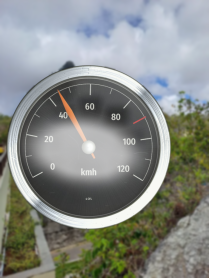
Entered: 45,km/h
